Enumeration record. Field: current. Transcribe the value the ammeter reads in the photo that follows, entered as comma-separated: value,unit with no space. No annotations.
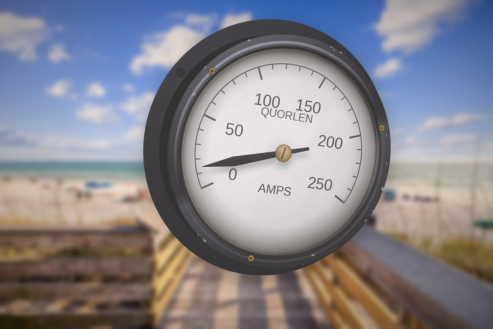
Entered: 15,A
